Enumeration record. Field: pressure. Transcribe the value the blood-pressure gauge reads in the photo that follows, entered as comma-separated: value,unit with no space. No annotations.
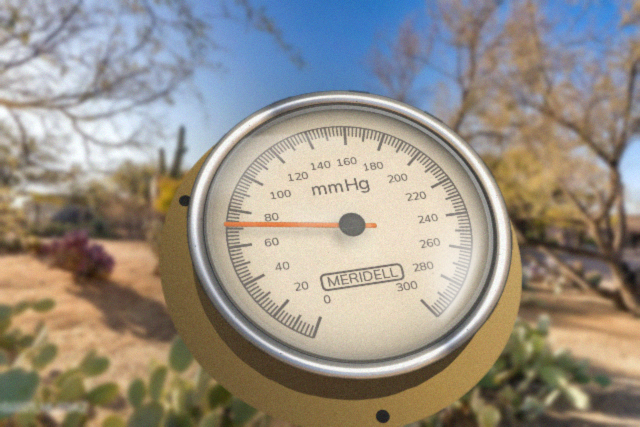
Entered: 70,mmHg
